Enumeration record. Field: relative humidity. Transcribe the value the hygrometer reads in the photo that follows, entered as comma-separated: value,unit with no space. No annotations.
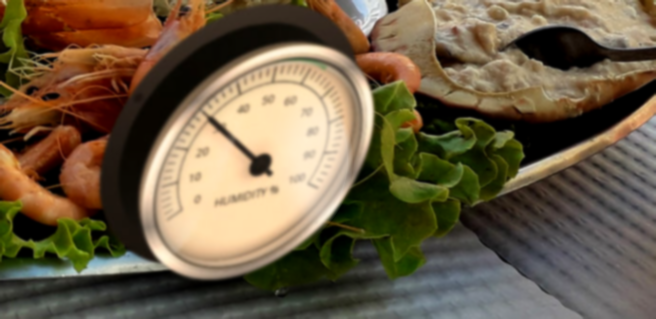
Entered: 30,%
